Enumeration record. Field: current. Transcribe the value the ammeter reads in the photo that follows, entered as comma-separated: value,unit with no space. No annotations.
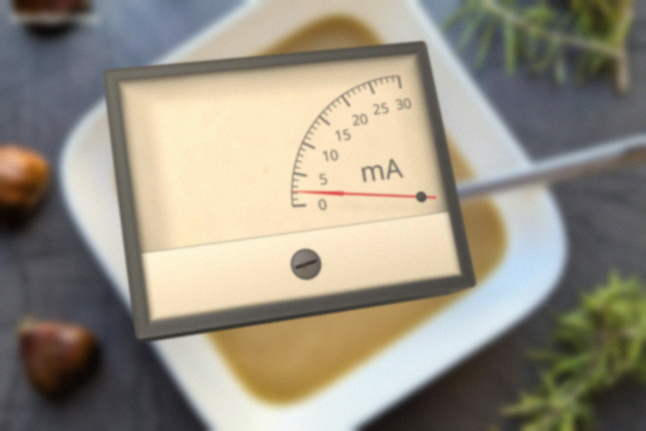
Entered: 2,mA
